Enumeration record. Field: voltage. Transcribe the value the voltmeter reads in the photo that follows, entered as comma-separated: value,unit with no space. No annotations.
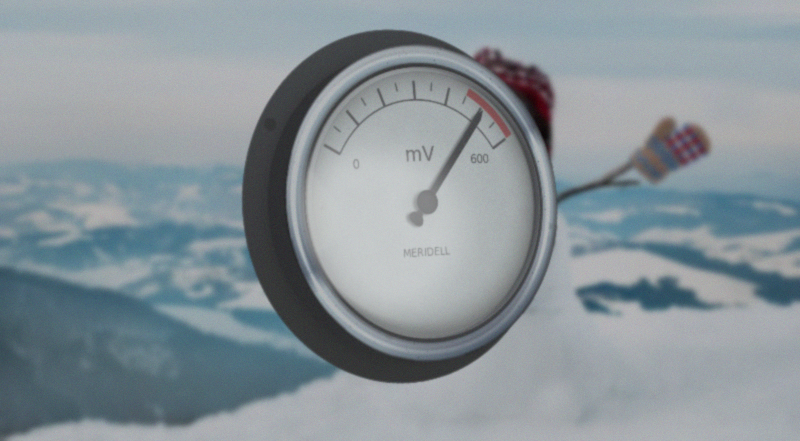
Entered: 500,mV
